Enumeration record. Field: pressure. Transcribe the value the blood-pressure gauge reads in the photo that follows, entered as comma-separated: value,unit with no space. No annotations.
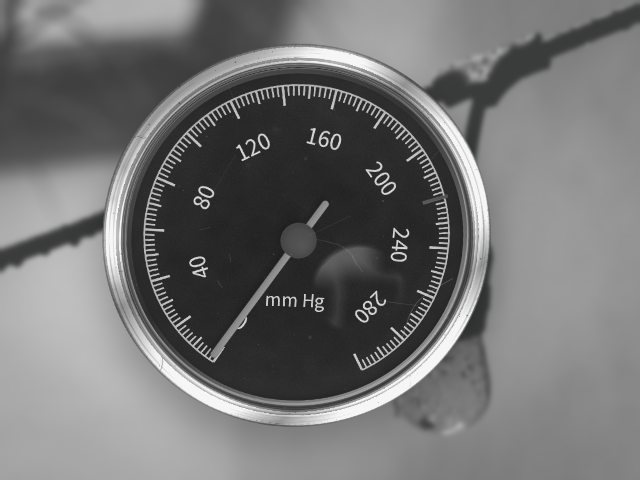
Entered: 2,mmHg
